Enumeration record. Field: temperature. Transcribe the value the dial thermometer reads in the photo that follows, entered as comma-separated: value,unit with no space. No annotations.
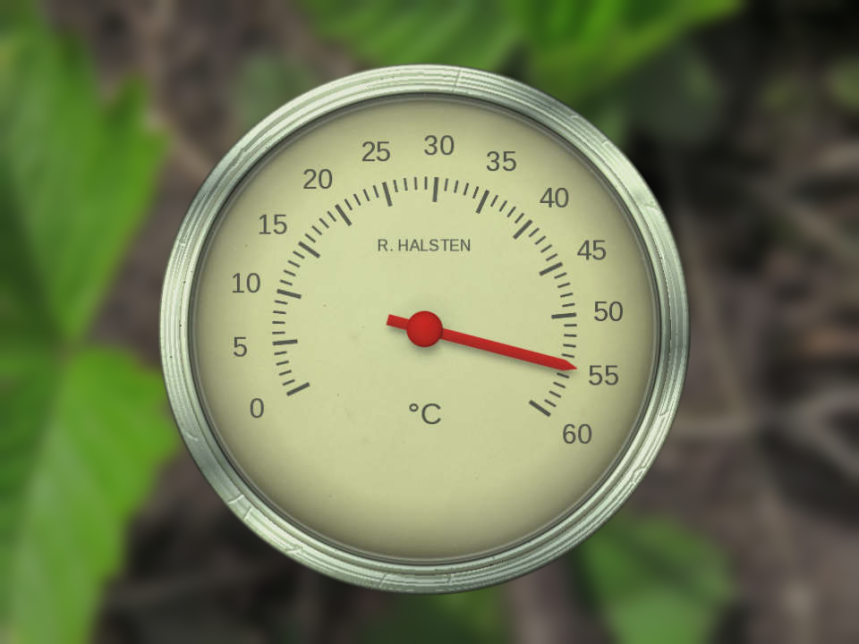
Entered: 55,°C
